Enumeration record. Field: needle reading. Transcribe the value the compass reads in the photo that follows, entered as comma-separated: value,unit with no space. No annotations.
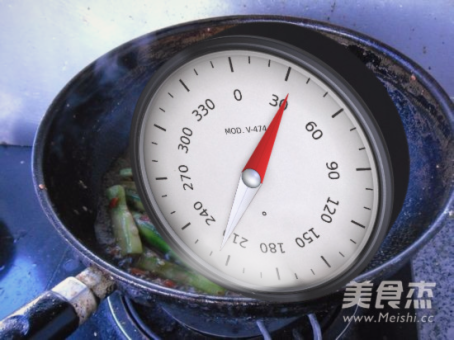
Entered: 35,°
